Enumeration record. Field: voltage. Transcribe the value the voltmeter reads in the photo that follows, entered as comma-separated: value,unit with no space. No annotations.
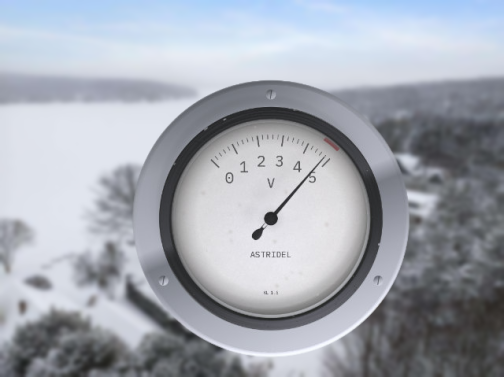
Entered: 4.8,V
